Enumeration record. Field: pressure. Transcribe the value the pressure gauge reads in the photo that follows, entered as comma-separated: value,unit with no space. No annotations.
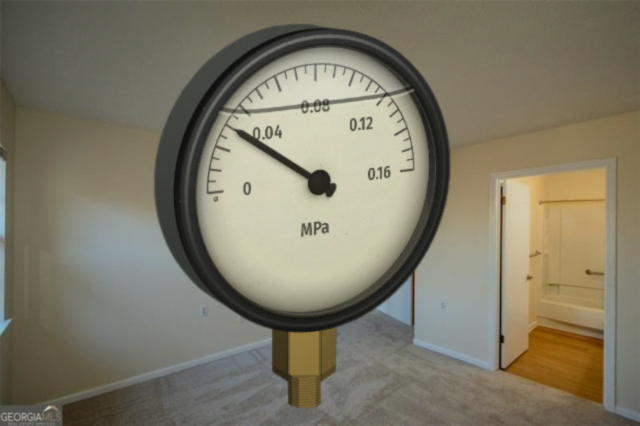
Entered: 0.03,MPa
